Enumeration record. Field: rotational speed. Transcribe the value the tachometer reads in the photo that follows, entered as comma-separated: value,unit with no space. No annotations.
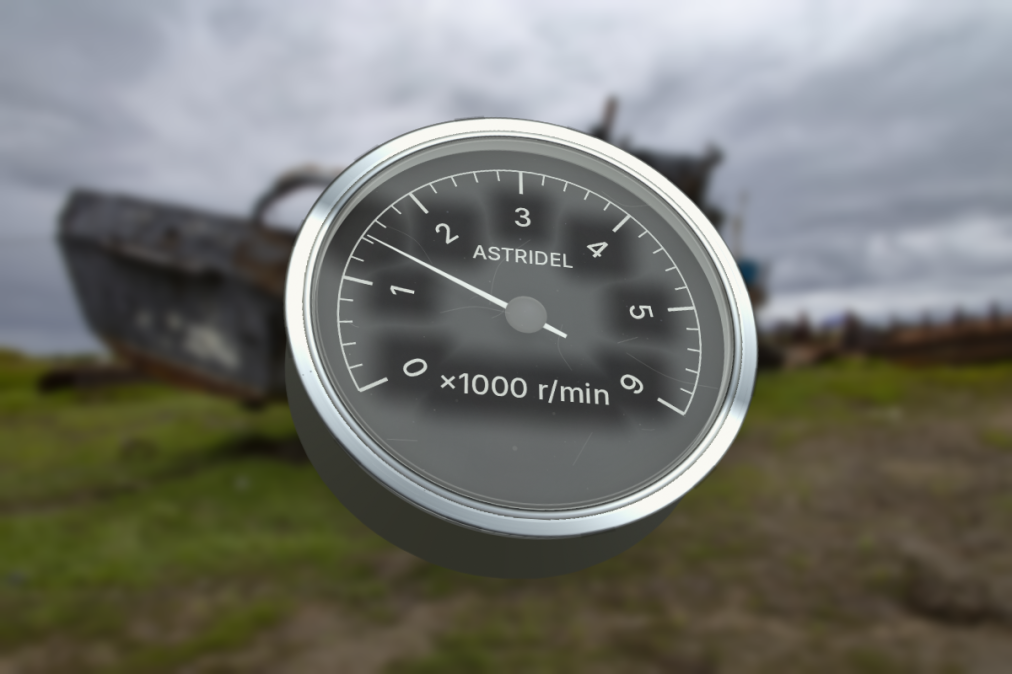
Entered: 1400,rpm
